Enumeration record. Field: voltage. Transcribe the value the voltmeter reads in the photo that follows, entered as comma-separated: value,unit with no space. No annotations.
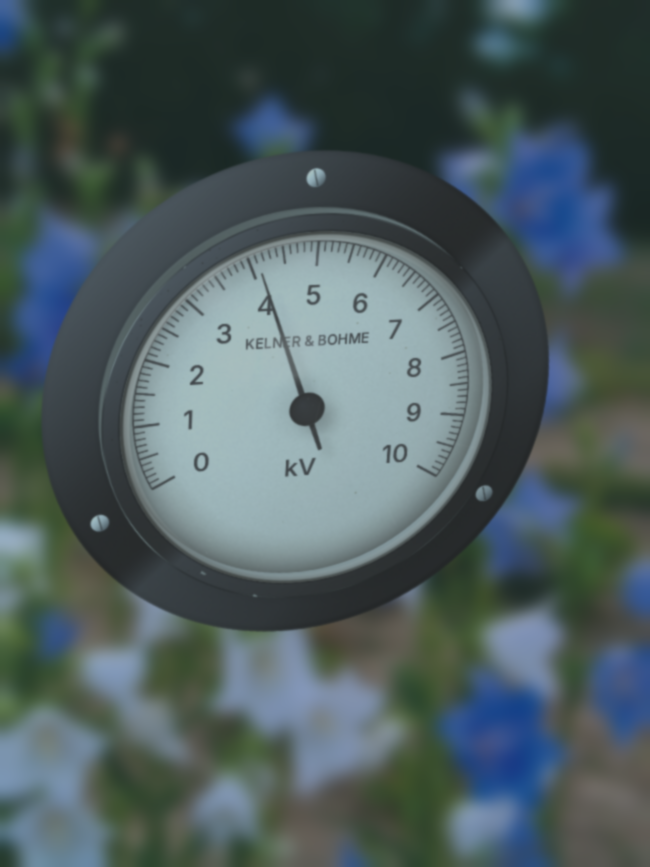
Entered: 4.1,kV
